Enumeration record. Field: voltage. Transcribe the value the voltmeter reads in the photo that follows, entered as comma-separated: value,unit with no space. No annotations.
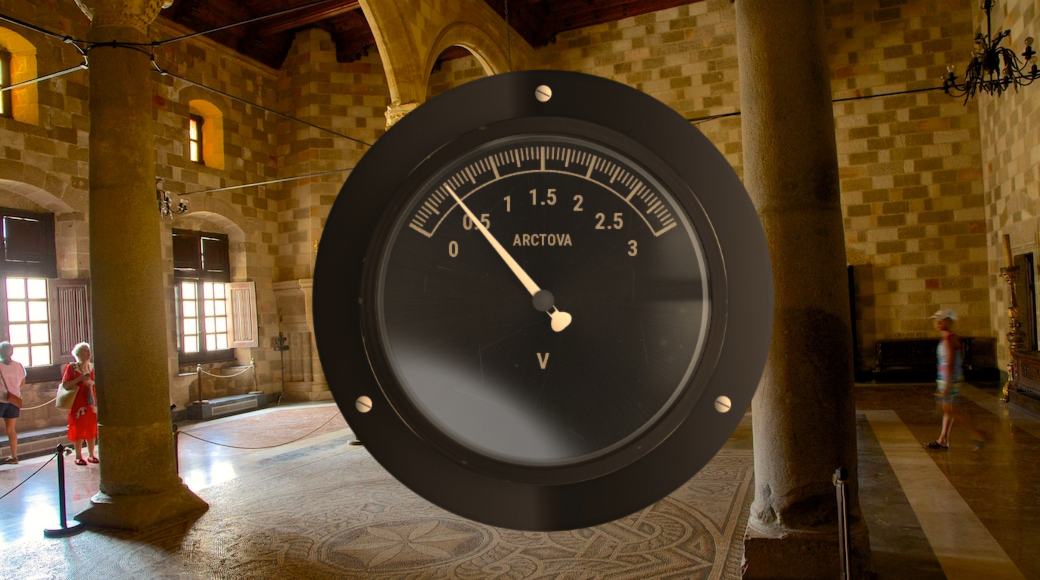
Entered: 0.5,V
